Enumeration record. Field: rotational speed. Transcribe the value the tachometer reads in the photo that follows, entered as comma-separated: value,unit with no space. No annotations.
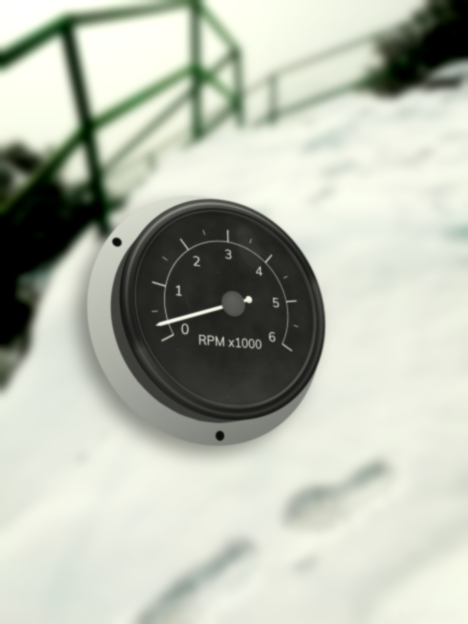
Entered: 250,rpm
